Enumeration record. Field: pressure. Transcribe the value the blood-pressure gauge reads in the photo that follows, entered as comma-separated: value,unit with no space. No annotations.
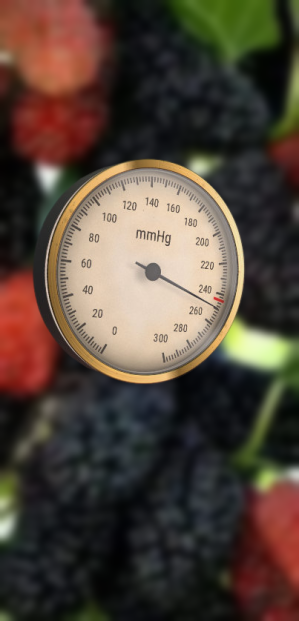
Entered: 250,mmHg
